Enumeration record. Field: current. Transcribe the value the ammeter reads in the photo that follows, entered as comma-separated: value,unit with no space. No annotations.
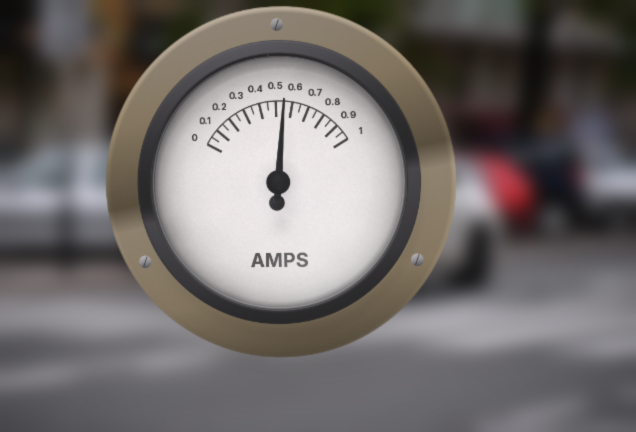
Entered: 0.55,A
